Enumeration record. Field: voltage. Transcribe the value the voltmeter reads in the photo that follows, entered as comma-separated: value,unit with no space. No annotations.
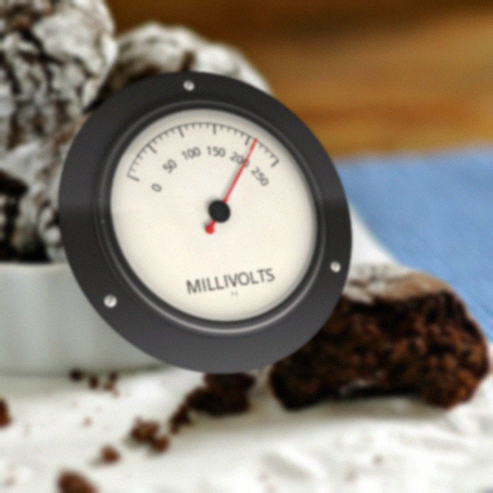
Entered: 210,mV
